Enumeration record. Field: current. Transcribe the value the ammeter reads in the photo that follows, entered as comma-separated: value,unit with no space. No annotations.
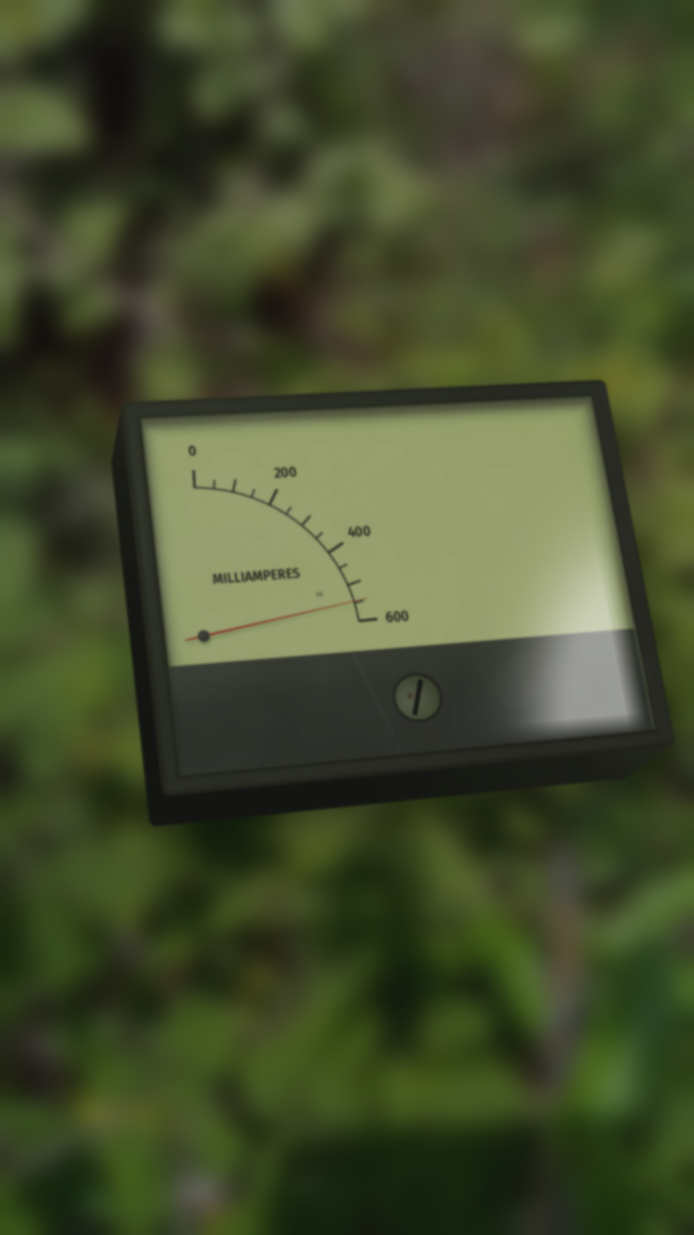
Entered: 550,mA
